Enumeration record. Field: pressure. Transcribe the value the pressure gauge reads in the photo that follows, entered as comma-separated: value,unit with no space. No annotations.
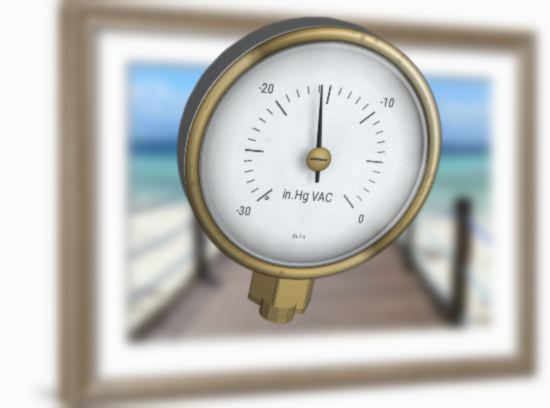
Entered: -16,inHg
